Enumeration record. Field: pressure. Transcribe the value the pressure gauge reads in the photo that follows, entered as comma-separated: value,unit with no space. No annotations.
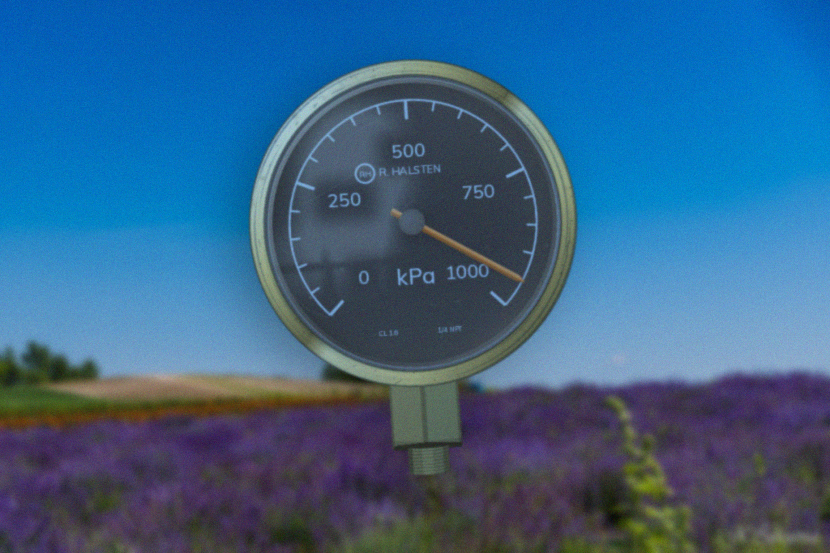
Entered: 950,kPa
